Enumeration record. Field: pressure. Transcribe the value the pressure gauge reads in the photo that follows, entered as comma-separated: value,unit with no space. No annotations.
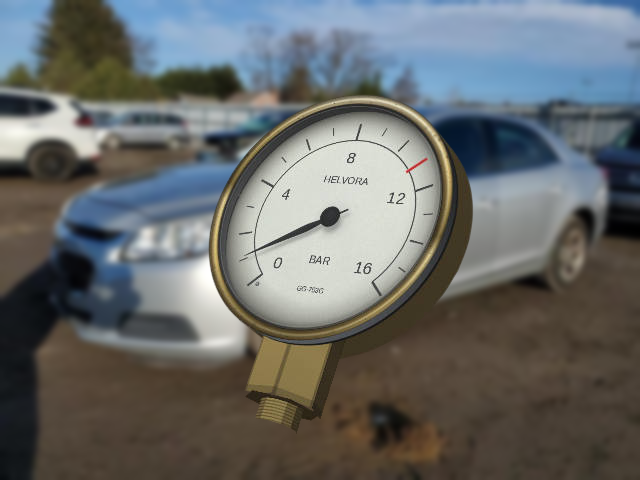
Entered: 1,bar
